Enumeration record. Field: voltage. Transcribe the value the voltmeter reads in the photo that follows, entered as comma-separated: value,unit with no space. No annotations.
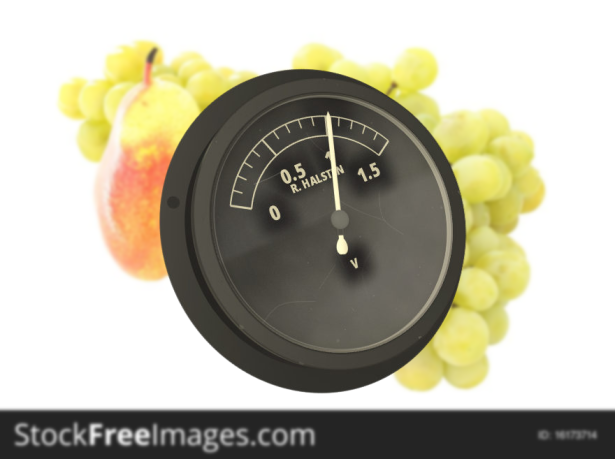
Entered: 1,V
